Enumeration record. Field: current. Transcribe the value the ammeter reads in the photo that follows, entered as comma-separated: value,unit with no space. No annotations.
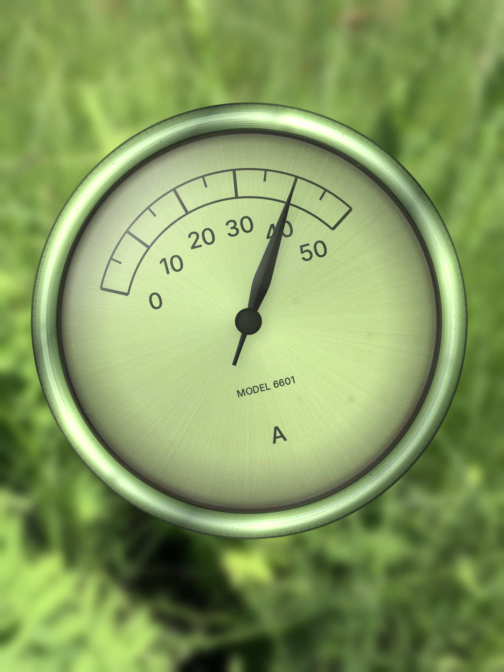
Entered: 40,A
